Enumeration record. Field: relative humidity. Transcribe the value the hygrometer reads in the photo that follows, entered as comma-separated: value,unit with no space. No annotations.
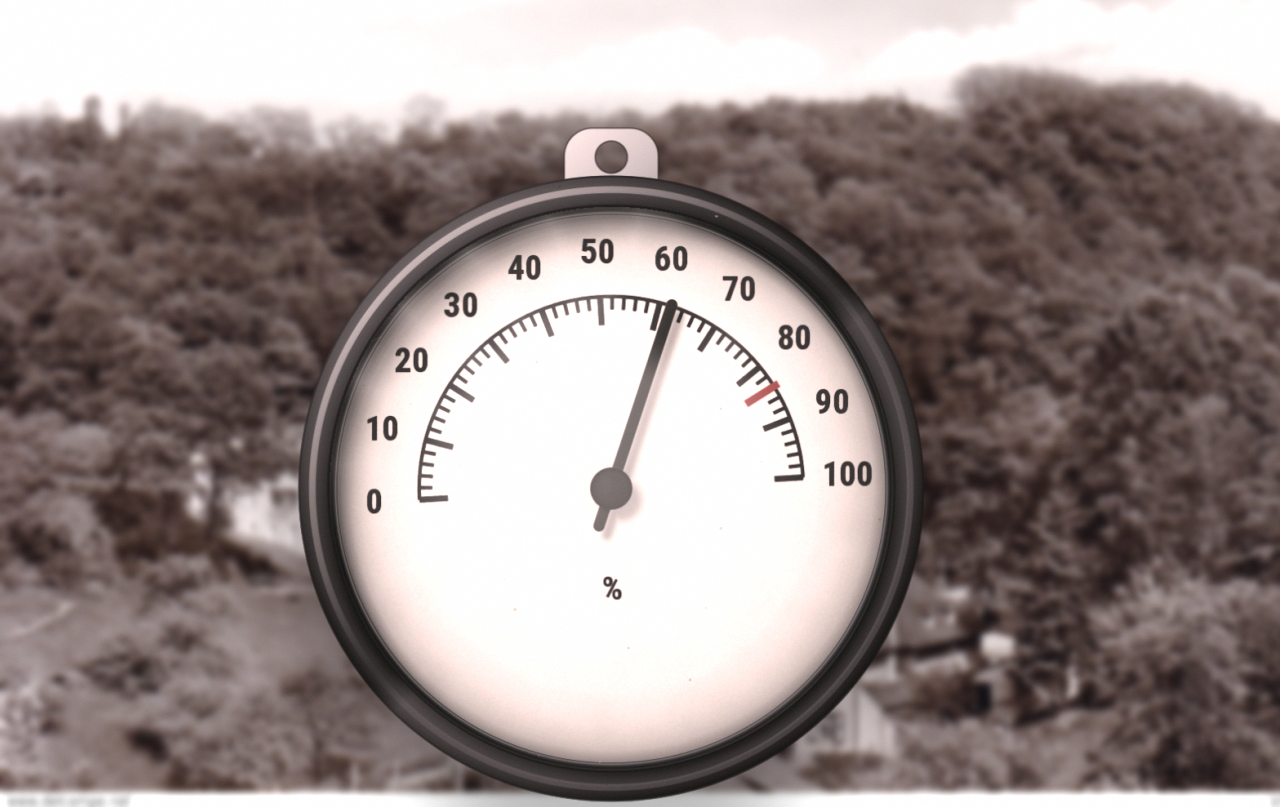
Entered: 62,%
